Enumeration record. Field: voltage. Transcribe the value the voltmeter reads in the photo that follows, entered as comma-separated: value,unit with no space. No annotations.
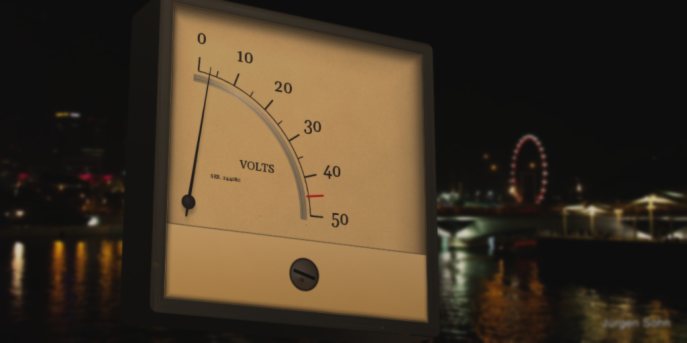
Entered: 2.5,V
